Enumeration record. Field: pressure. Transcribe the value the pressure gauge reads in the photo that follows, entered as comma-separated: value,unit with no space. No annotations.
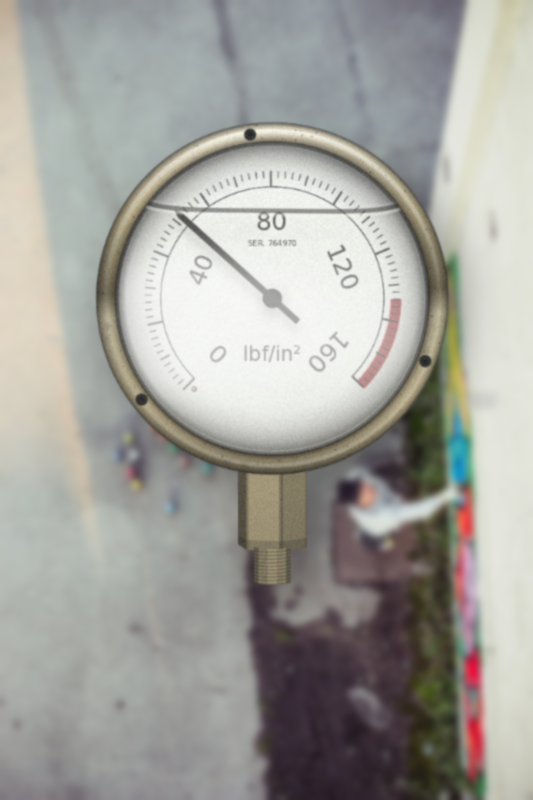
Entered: 52,psi
